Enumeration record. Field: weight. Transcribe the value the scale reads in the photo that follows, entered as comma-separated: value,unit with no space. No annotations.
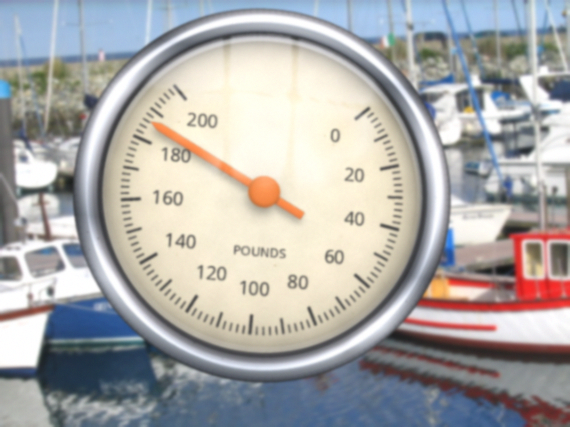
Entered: 186,lb
